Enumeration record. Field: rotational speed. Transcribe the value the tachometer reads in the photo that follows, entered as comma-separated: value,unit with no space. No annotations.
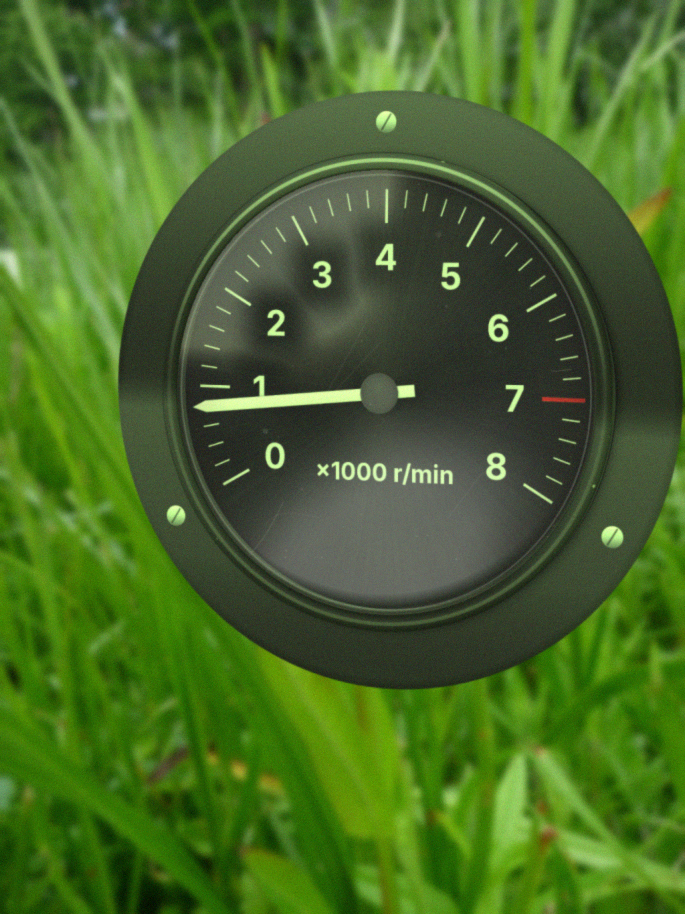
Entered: 800,rpm
